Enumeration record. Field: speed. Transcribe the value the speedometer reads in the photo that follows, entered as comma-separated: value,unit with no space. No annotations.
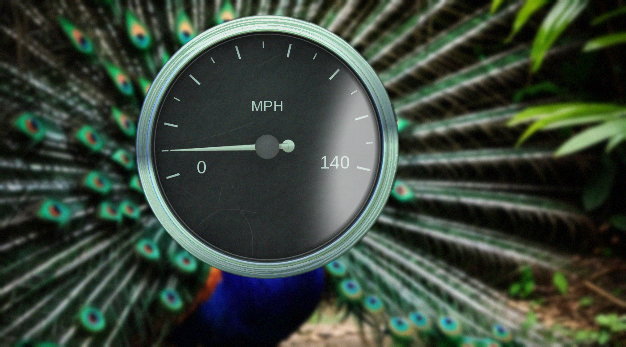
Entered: 10,mph
